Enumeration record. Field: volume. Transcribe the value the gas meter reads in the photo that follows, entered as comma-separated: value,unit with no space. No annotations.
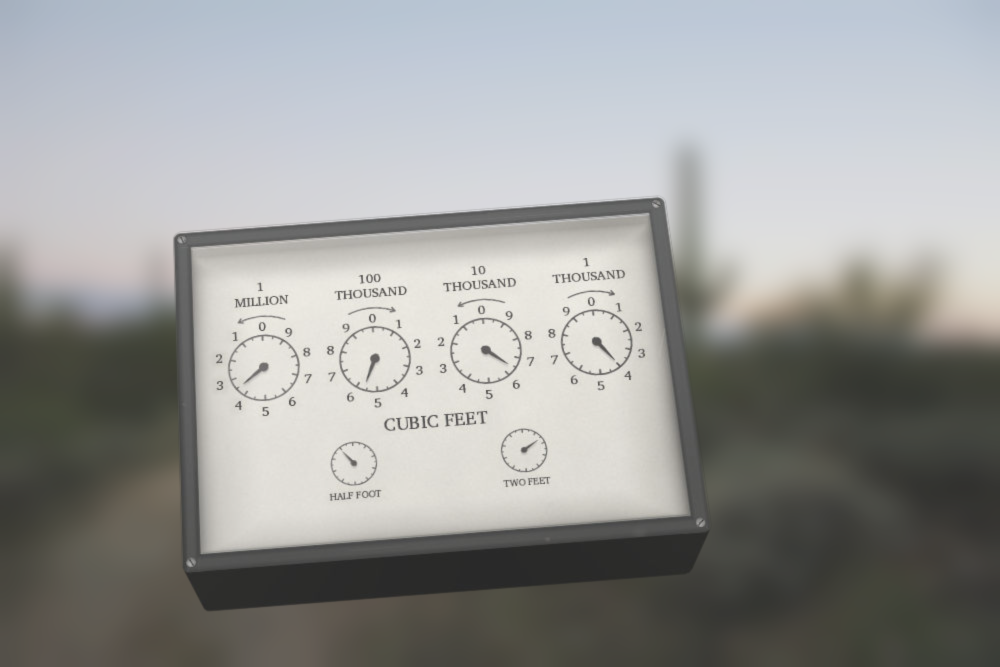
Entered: 356400,ft³
